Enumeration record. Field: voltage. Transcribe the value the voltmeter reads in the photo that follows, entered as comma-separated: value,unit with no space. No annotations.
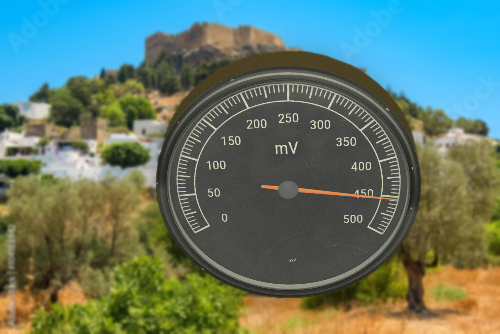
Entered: 450,mV
